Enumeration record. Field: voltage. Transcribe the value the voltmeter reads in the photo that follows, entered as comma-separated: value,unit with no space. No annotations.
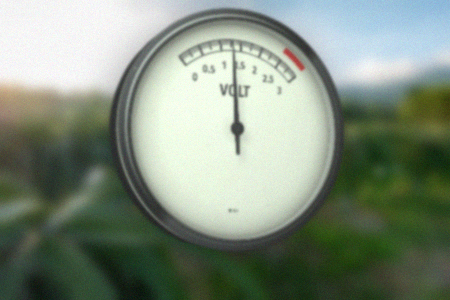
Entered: 1.25,V
